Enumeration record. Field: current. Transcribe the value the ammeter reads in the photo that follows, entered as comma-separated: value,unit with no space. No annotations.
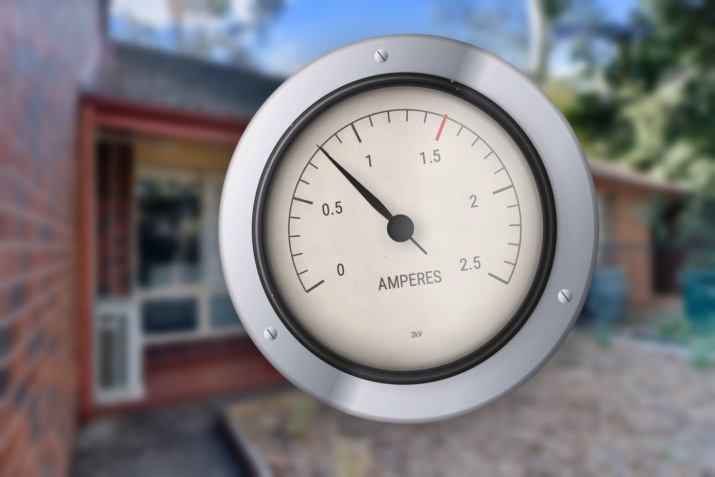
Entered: 0.8,A
